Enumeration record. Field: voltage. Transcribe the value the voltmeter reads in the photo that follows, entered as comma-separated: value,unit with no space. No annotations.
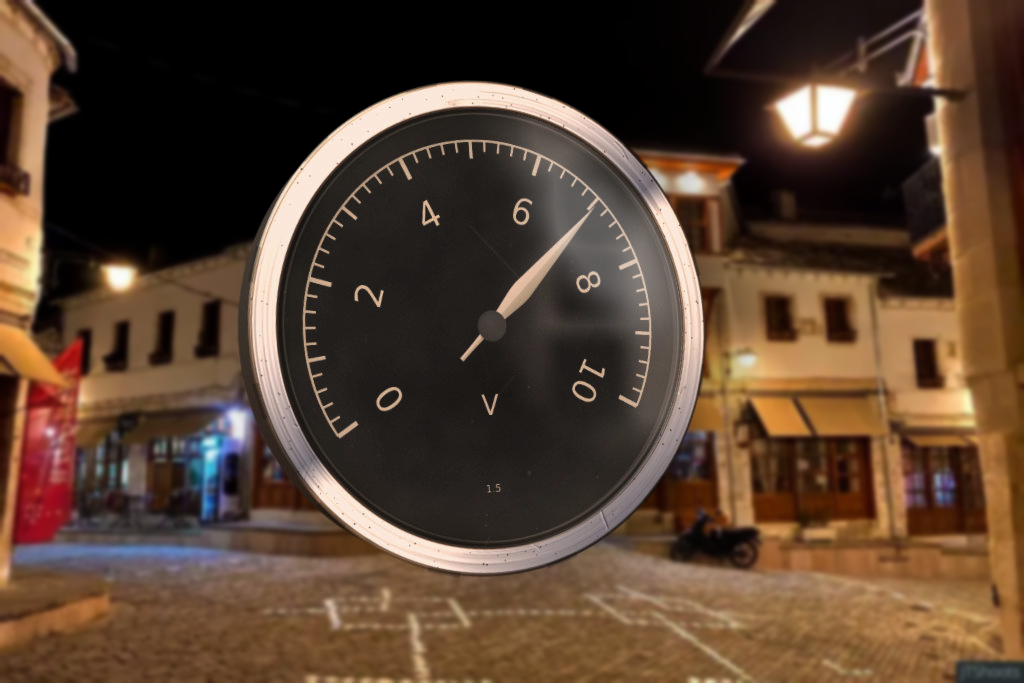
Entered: 7,V
